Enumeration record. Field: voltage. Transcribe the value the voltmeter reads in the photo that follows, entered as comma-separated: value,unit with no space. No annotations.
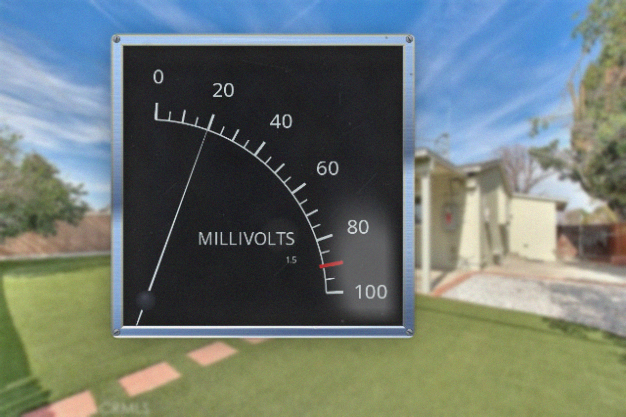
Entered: 20,mV
